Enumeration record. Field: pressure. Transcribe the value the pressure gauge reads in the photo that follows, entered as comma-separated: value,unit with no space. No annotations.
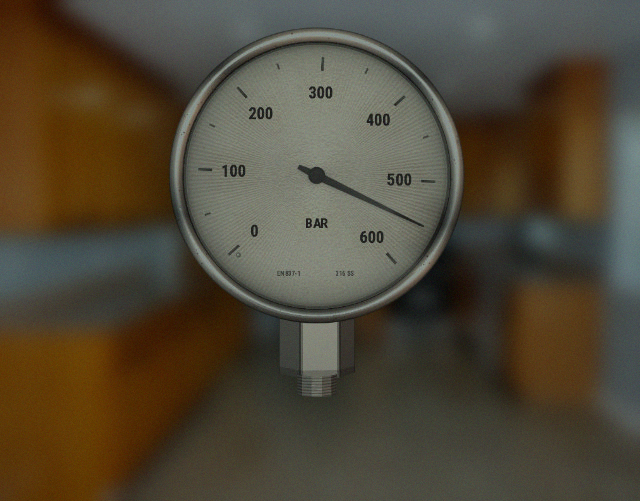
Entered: 550,bar
